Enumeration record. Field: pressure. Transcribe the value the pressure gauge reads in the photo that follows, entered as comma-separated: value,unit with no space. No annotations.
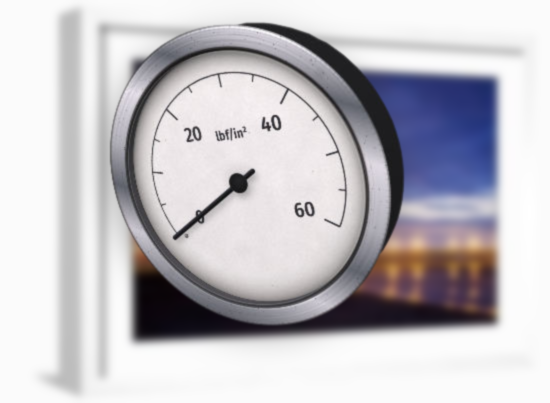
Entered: 0,psi
